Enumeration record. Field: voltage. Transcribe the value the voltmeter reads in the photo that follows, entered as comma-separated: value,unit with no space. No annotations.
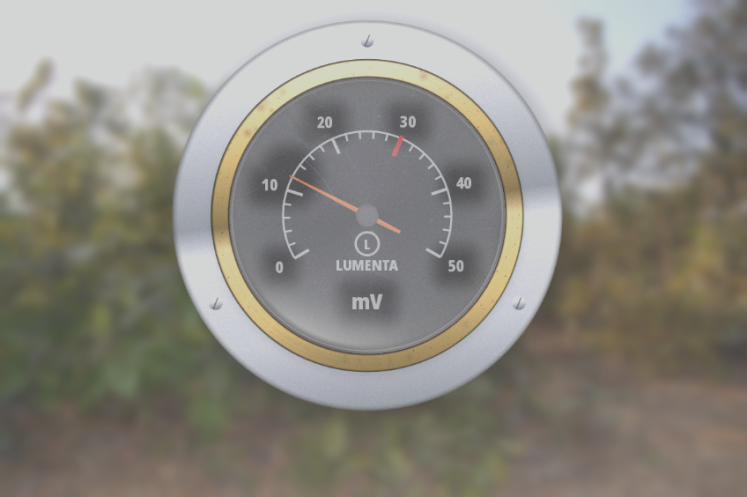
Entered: 12,mV
